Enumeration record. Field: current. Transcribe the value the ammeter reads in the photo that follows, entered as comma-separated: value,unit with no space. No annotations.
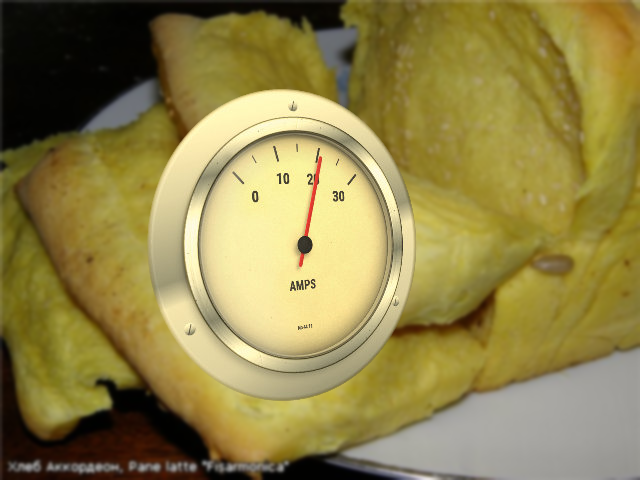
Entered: 20,A
